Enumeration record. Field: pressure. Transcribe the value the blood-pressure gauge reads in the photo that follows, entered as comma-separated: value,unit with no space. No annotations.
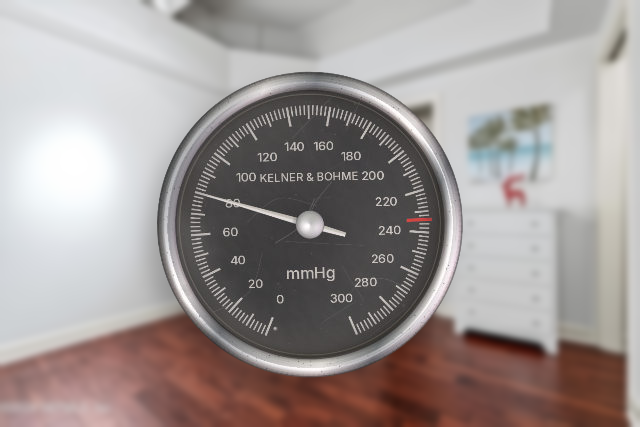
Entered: 80,mmHg
